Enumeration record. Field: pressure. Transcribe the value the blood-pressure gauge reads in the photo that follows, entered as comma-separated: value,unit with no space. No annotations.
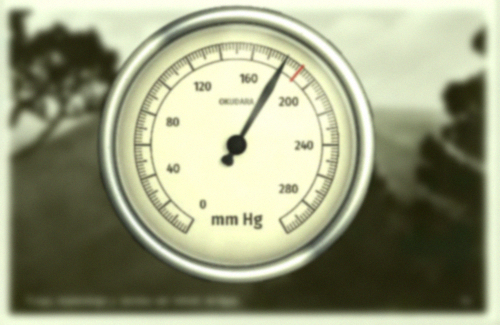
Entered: 180,mmHg
